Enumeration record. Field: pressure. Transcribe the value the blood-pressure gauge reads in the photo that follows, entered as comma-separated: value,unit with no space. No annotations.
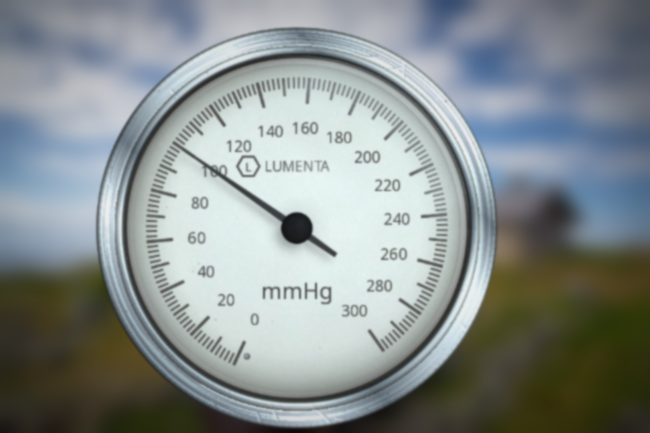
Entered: 100,mmHg
